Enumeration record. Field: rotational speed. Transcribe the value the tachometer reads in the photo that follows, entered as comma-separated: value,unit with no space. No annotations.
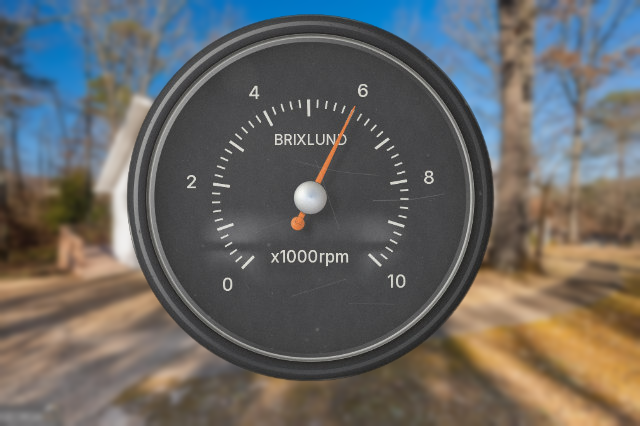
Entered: 6000,rpm
